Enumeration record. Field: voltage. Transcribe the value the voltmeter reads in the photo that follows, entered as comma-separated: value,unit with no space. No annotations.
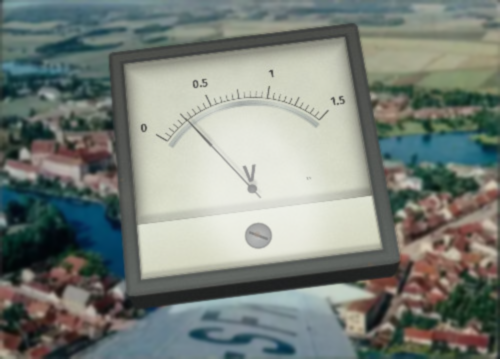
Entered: 0.25,V
